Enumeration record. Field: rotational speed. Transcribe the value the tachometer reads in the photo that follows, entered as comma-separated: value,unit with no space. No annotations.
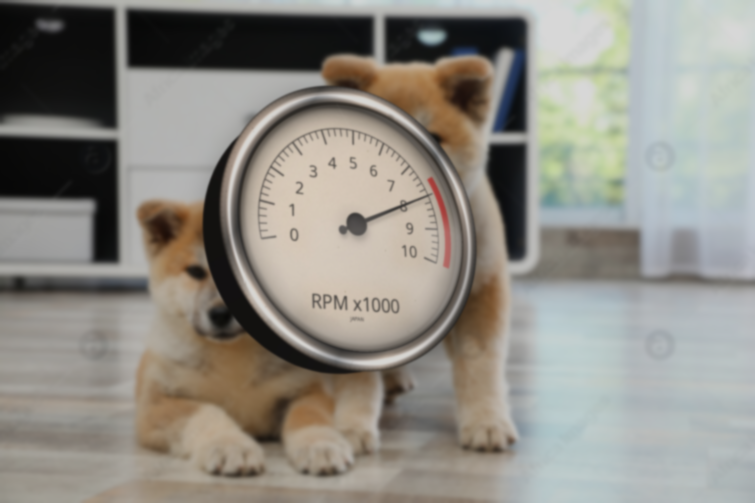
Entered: 8000,rpm
